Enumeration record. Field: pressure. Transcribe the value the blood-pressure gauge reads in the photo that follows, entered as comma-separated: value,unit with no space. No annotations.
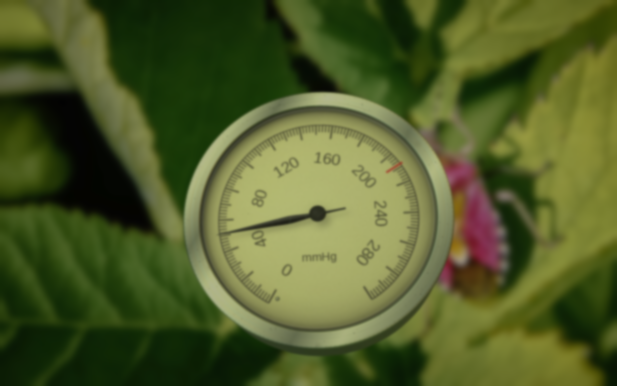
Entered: 50,mmHg
